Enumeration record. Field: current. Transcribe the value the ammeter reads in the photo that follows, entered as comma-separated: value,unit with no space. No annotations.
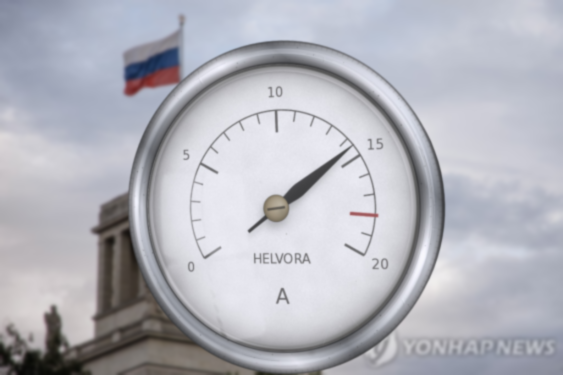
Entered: 14.5,A
